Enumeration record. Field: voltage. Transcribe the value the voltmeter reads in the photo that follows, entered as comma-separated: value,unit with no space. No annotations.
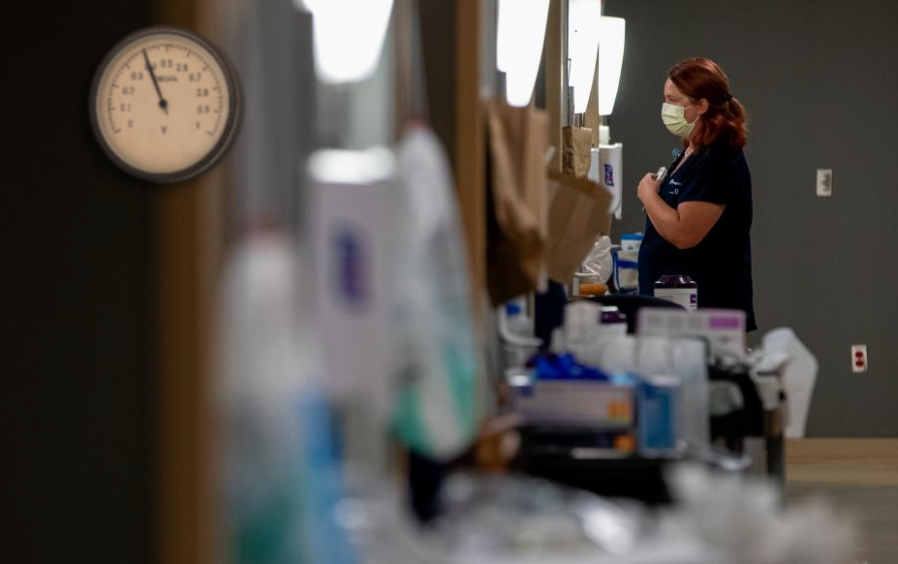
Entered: 0.4,V
